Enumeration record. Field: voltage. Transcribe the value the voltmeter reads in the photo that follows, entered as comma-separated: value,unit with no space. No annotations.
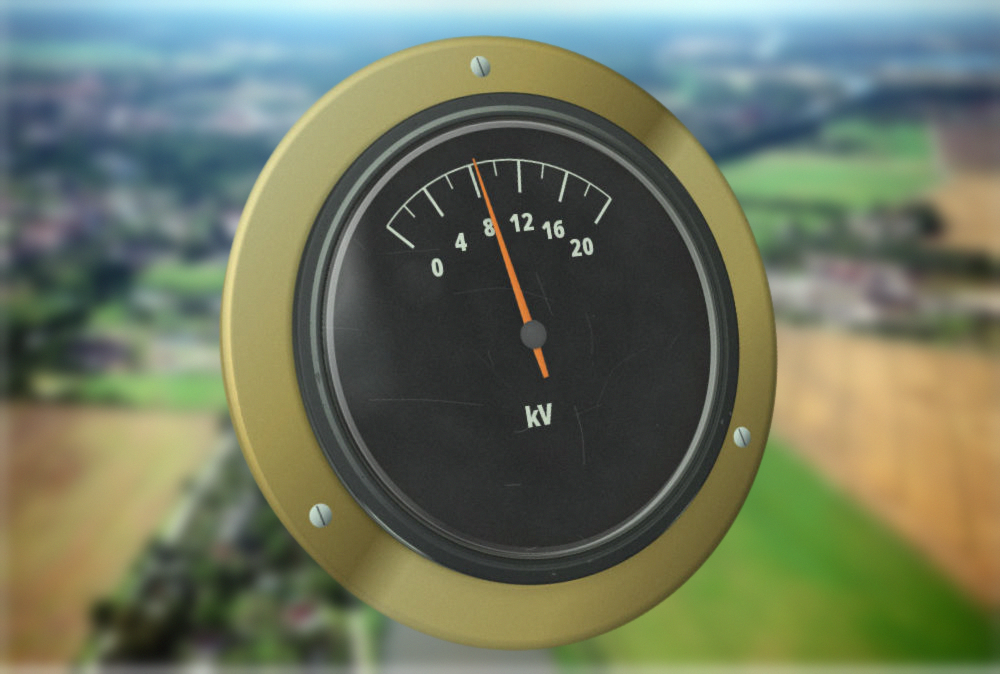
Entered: 8,kV
